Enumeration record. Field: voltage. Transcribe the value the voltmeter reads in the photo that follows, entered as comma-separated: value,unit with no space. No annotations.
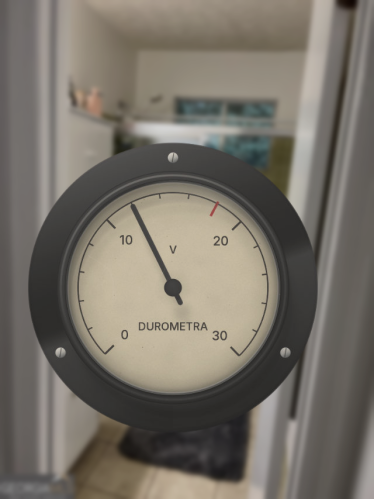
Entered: 12,V
